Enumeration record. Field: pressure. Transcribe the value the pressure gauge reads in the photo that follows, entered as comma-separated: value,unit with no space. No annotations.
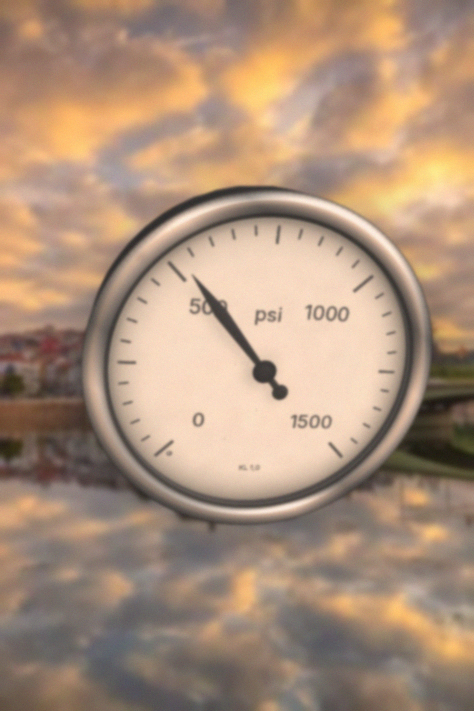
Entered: 525,psi
